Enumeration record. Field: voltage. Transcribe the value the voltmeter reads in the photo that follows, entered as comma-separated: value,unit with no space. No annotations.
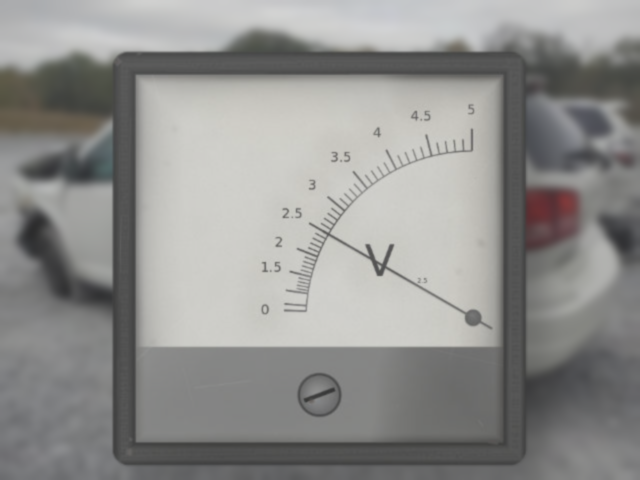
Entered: 2.5,V
